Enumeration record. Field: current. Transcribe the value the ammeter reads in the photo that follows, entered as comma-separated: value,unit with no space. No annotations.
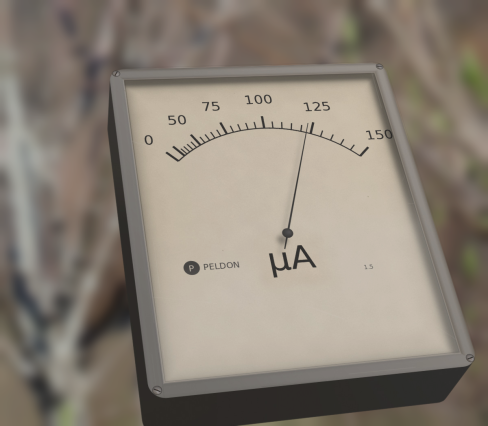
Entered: 122.5,µA
